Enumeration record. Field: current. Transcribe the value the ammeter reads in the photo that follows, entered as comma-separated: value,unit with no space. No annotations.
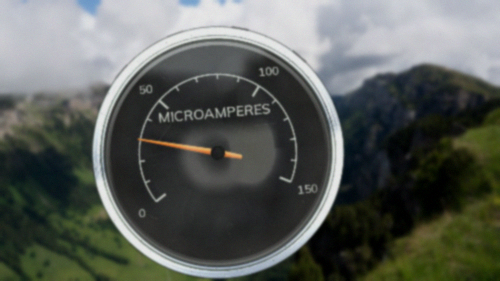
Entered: 30,µA
